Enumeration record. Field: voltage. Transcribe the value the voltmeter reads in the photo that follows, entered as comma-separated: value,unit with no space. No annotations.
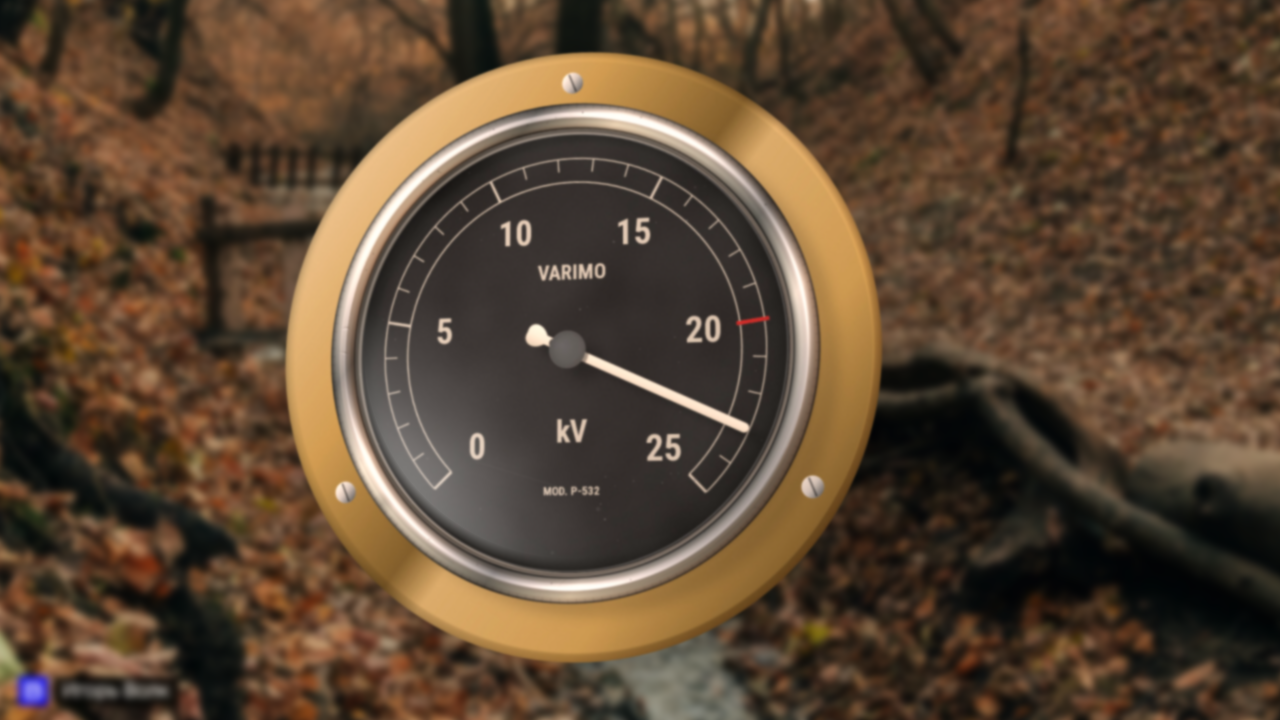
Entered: 23,kV
